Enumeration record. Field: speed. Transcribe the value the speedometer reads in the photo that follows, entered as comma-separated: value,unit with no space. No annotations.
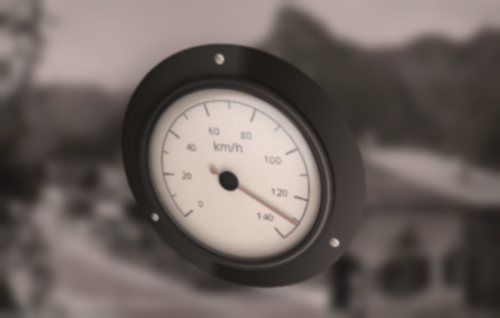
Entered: 130,km/h
